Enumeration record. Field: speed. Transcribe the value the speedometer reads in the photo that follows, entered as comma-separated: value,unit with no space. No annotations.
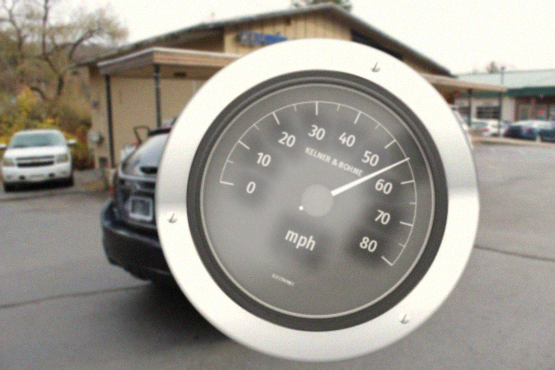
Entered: 55,mph
